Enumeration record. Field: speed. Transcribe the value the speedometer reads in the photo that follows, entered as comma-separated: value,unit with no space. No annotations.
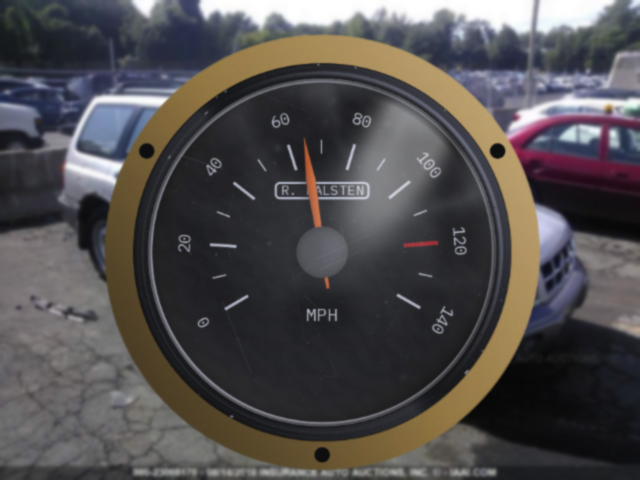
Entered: 65,mph
